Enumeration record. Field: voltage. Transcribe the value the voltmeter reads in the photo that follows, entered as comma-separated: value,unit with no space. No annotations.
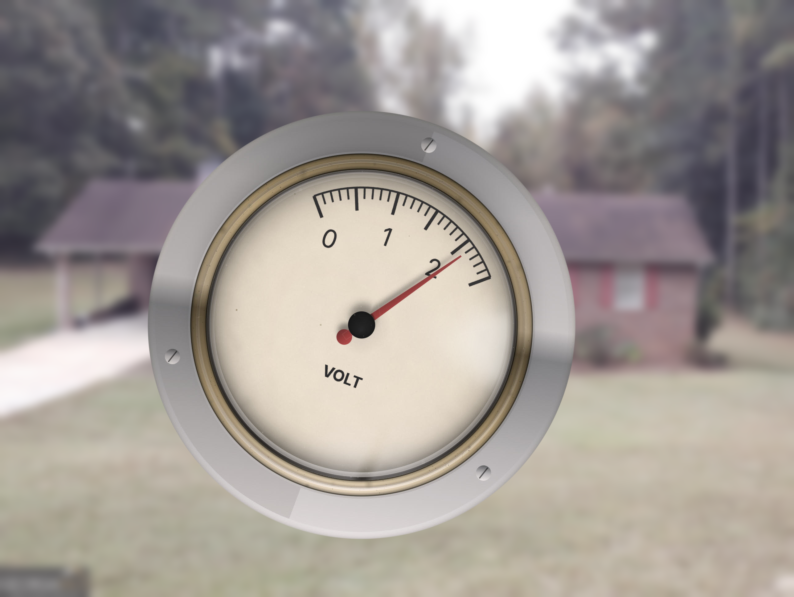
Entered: 2.1,V
